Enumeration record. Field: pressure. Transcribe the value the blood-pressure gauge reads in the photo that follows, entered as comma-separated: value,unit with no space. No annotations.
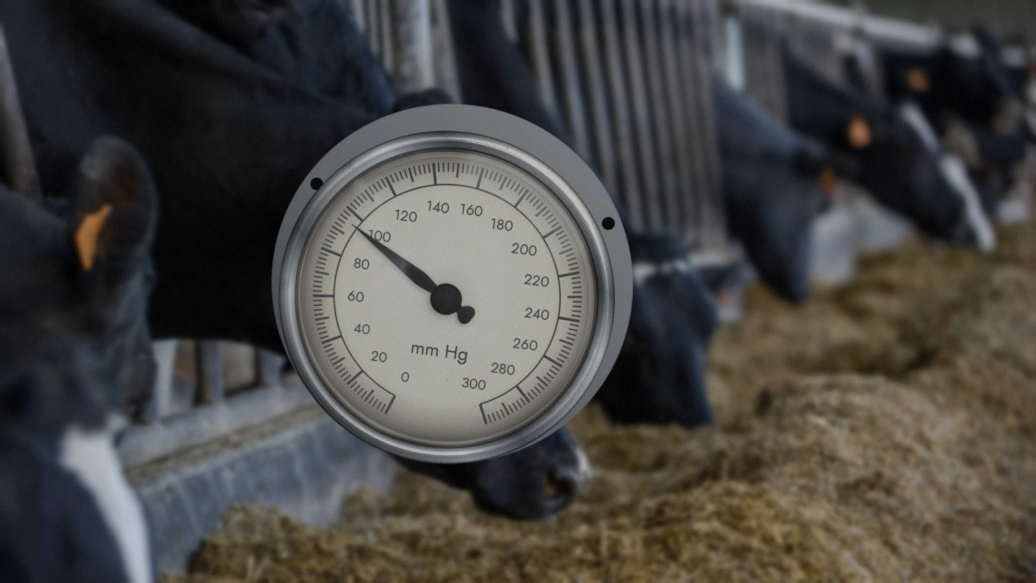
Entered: 96,mmHg
